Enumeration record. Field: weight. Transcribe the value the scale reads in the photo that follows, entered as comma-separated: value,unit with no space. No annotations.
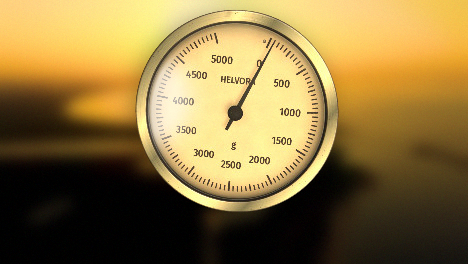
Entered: 50,g
